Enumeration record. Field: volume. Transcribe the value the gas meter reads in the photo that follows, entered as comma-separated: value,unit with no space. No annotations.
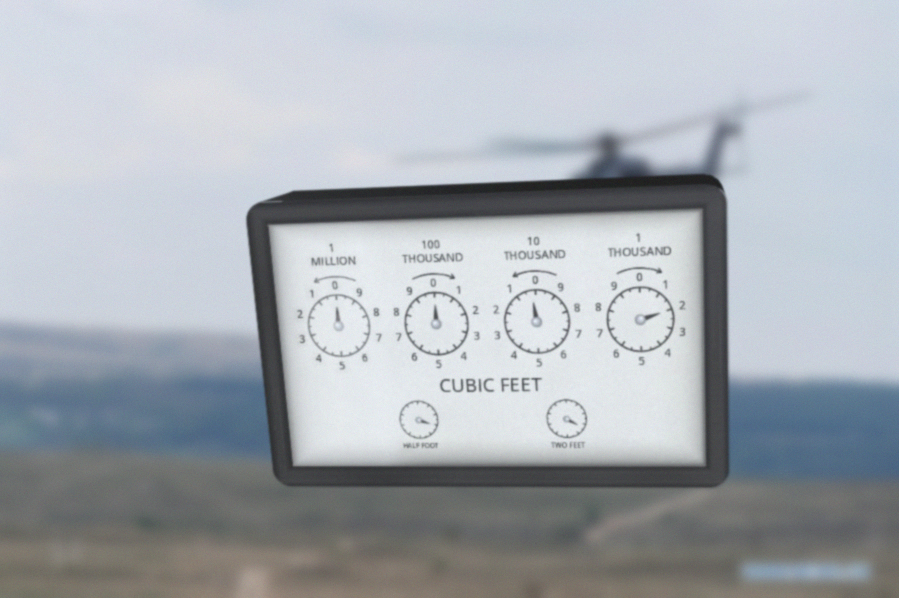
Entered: 200,ft³
